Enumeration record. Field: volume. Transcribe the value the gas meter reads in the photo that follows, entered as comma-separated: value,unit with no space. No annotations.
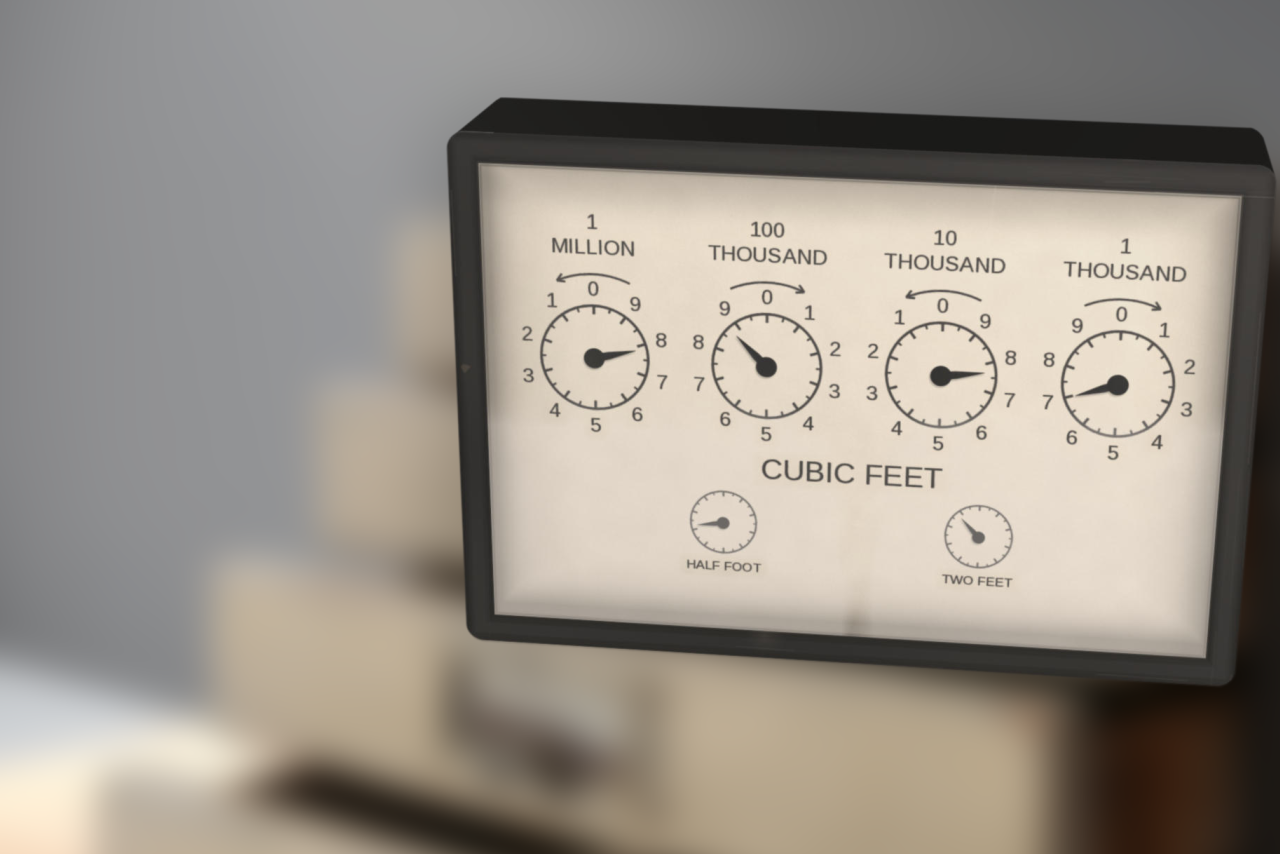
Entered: 787700,ft³
